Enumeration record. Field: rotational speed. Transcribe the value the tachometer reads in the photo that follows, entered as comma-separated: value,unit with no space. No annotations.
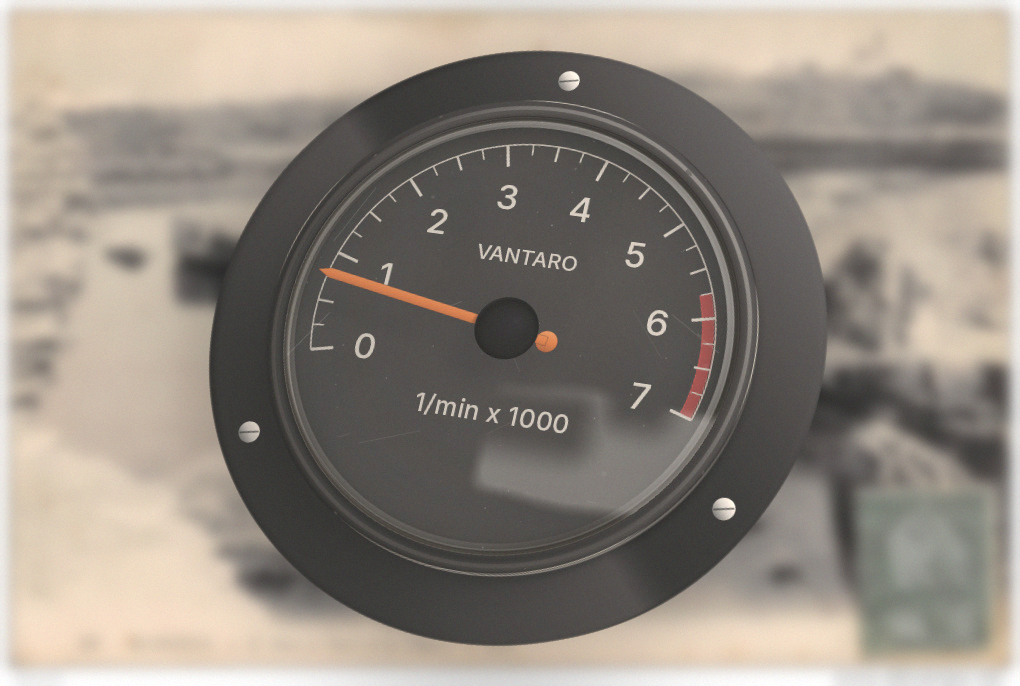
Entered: 750,rpm
